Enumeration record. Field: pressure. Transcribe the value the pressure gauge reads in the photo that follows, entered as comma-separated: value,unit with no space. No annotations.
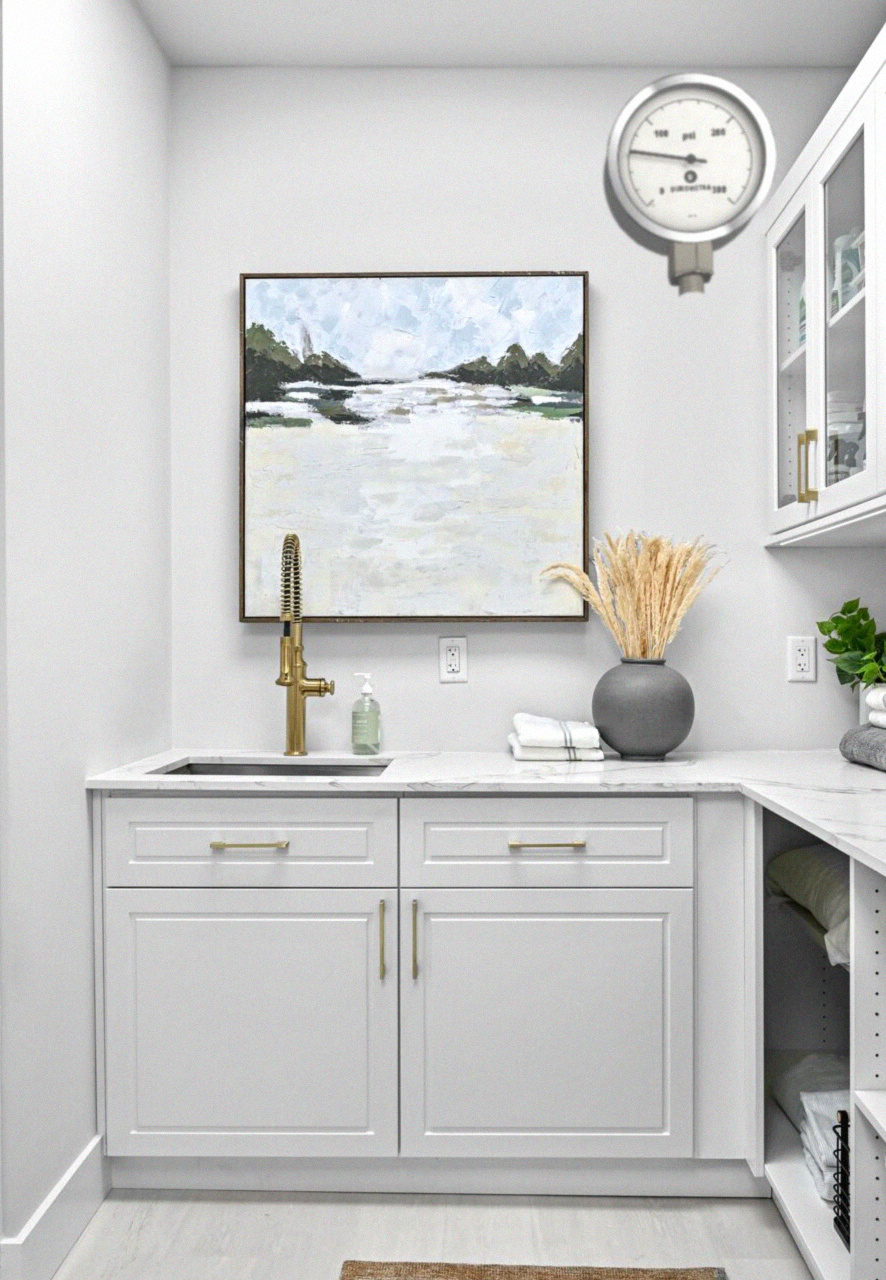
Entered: 60,psi
